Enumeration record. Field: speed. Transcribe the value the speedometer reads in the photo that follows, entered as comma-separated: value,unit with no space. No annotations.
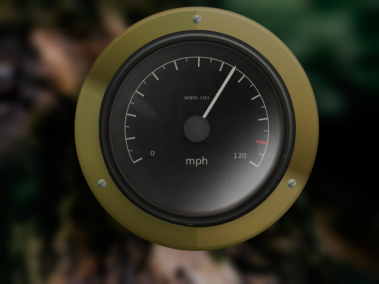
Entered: 75,mph
